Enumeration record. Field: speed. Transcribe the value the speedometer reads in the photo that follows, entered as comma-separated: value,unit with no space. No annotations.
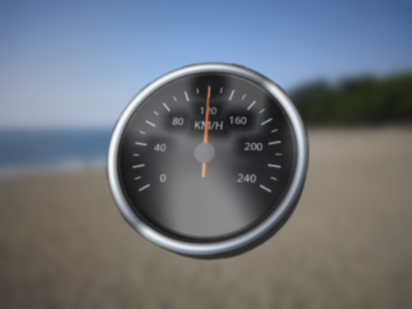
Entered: 120,km/h
